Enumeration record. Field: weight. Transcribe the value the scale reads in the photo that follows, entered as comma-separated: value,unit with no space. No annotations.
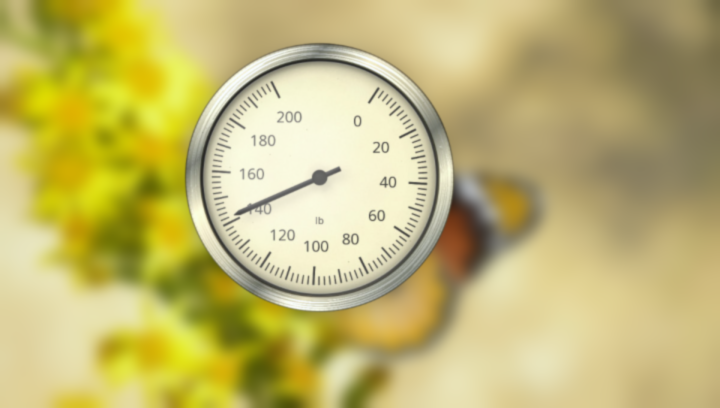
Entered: 142,lb
